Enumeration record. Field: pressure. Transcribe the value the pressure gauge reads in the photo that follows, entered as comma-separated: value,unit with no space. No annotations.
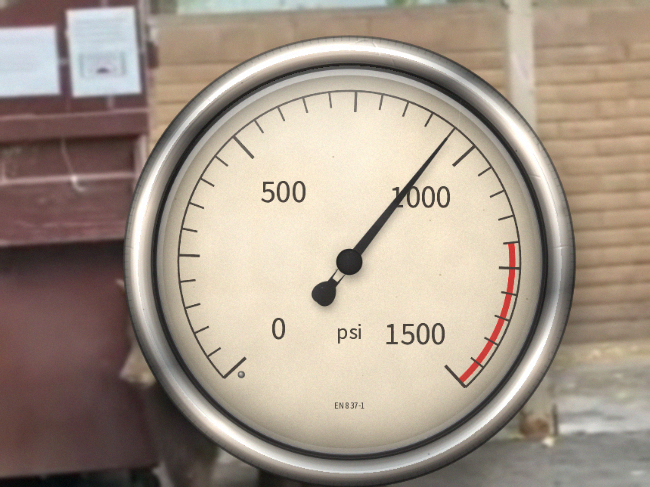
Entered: 950,psi
